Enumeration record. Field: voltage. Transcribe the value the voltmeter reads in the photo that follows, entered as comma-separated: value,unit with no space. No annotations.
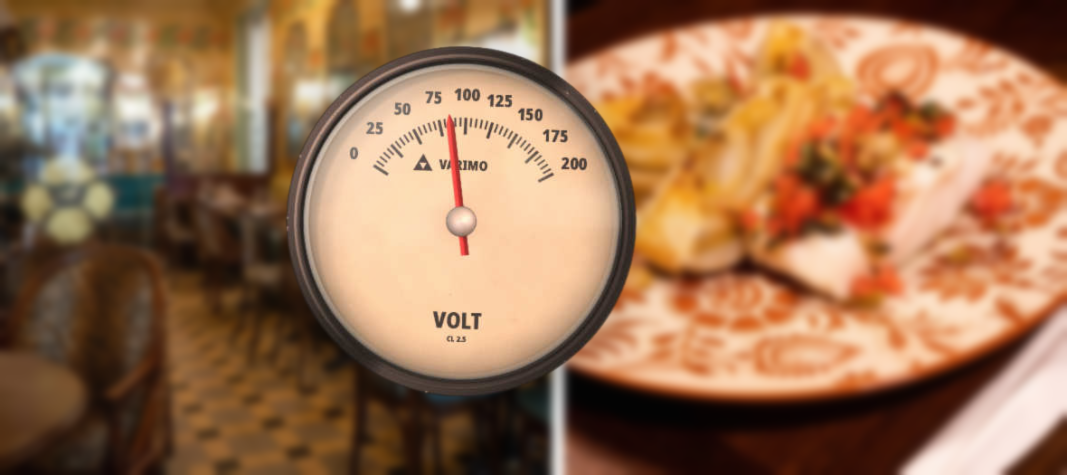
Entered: 85,V
